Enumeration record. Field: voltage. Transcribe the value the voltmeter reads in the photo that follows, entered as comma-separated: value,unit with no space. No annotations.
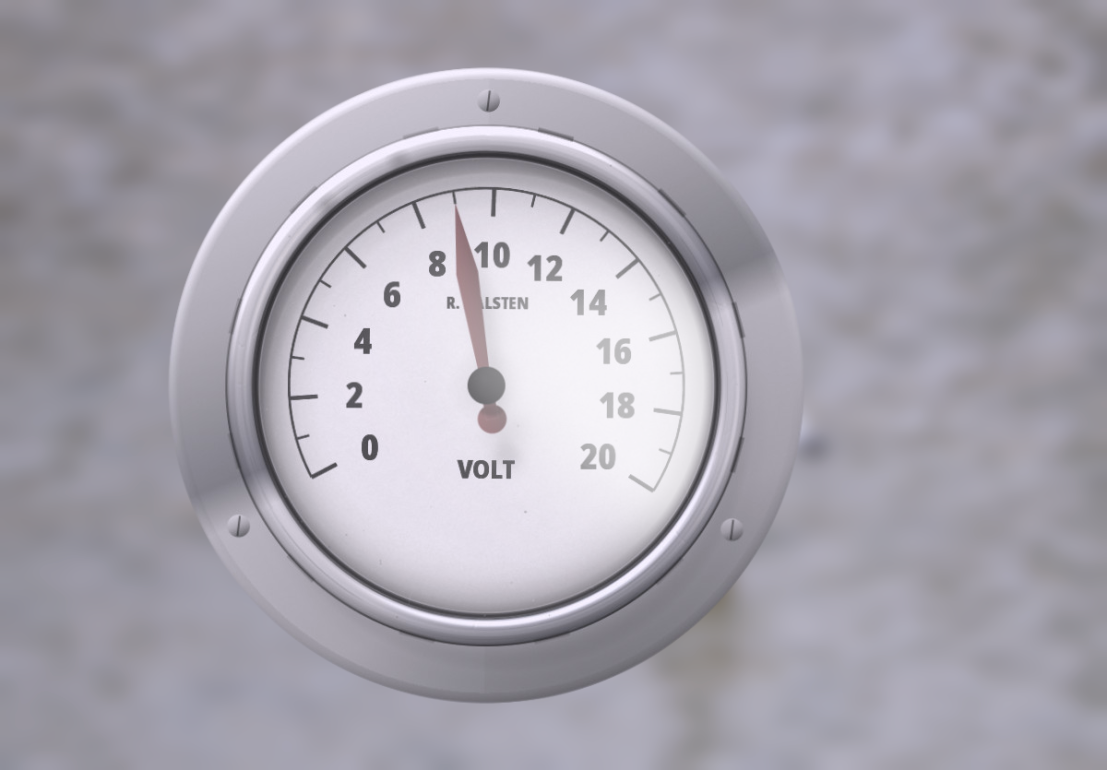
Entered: 9,V
